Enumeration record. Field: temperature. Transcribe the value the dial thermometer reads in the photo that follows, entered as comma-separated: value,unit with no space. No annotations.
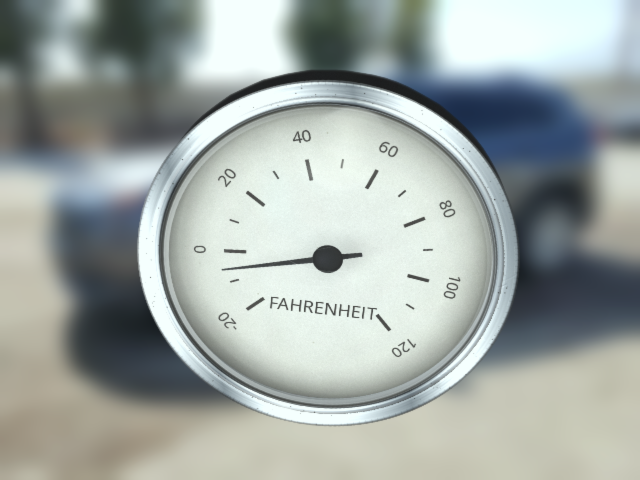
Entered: -5,°F
